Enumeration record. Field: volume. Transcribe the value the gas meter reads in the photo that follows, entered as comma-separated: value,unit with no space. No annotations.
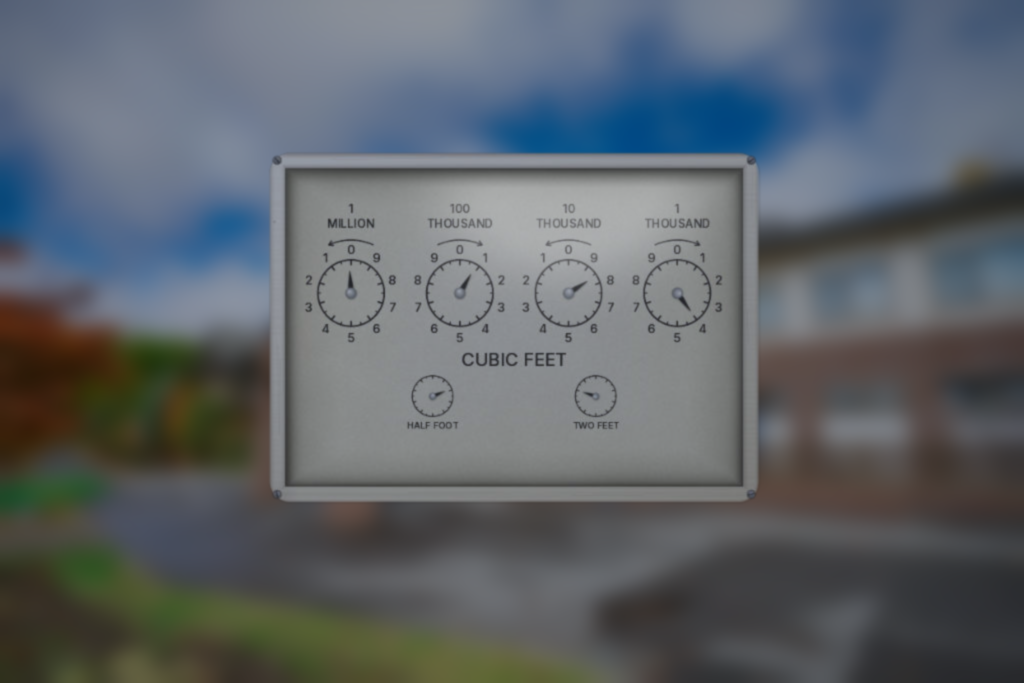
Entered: 8400,ft³
